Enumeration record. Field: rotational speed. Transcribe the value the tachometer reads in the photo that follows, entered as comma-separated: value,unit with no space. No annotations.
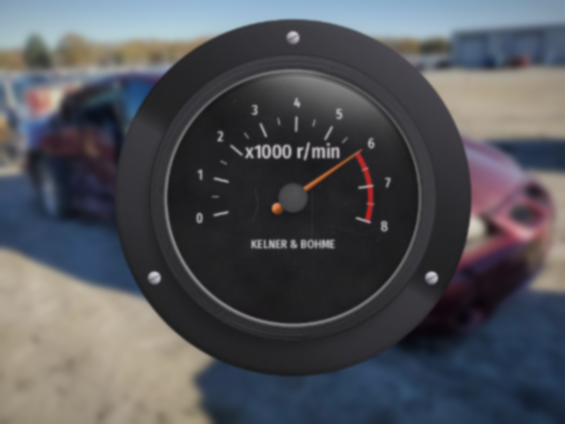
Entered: 6000,rpm
